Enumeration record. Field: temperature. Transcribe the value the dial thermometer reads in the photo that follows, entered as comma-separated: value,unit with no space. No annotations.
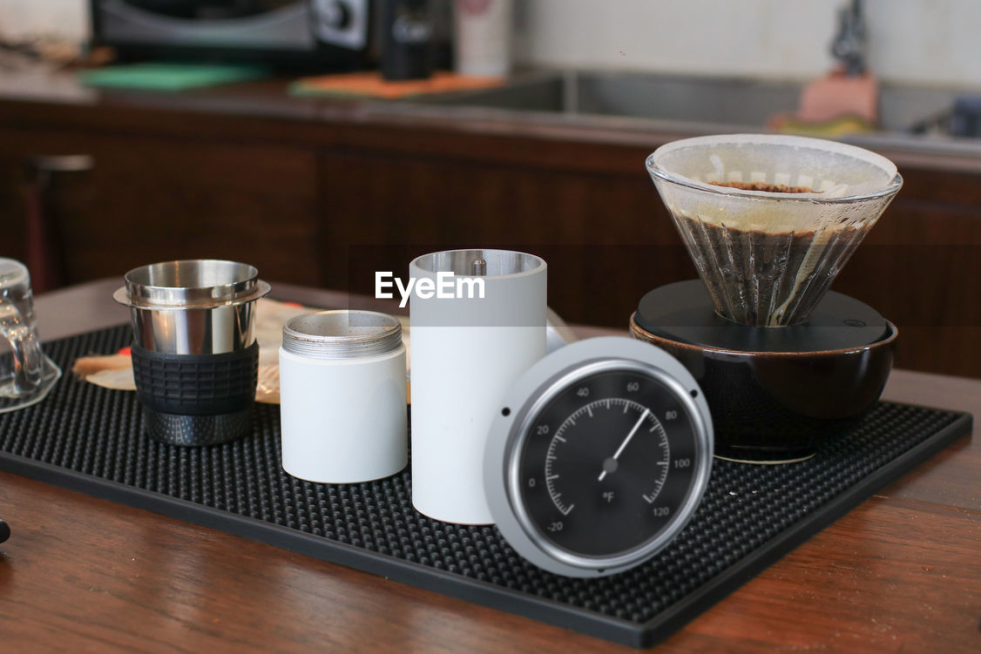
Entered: 70,°F
